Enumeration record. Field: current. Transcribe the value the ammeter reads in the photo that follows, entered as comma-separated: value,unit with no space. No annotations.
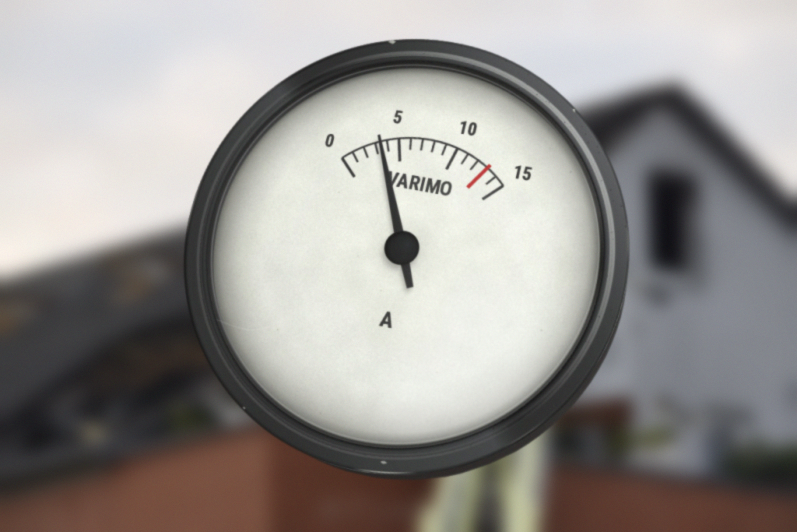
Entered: 3.5,A
